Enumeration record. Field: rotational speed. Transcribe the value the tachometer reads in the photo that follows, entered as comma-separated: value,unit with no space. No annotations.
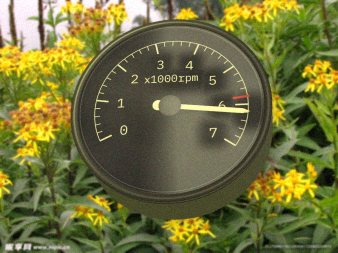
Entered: 6200,rpm
